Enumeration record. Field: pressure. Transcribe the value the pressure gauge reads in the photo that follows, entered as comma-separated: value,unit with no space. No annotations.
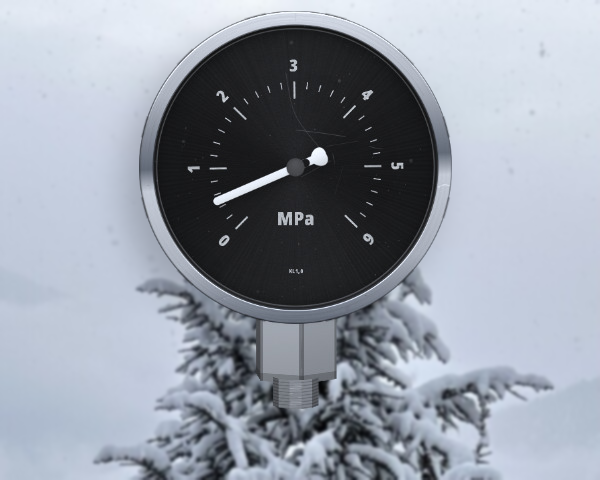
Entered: 0.5,MPa
